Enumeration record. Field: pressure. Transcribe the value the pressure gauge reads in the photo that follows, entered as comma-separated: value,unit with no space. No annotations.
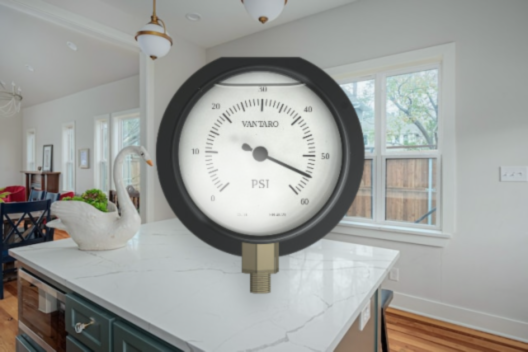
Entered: 55,psi
